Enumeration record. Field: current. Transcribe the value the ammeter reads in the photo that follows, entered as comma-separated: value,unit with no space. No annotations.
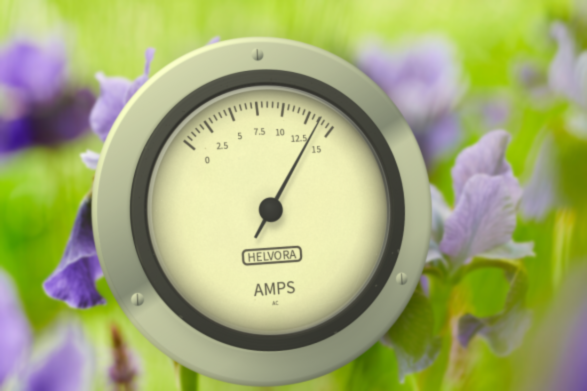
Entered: 13.5,A
